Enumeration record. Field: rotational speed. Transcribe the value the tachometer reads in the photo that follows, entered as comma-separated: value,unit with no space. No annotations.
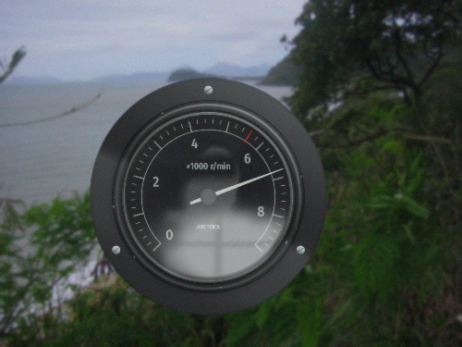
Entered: 6800,rpm
